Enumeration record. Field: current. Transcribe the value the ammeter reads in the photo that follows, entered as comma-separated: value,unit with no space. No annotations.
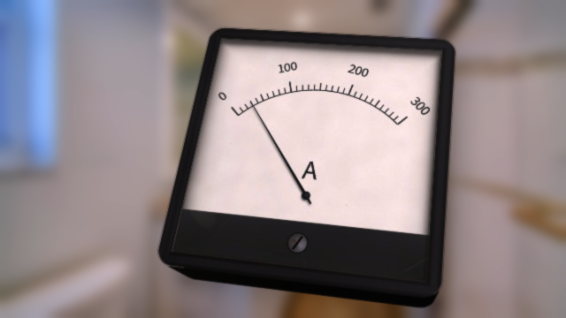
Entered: 30,A
